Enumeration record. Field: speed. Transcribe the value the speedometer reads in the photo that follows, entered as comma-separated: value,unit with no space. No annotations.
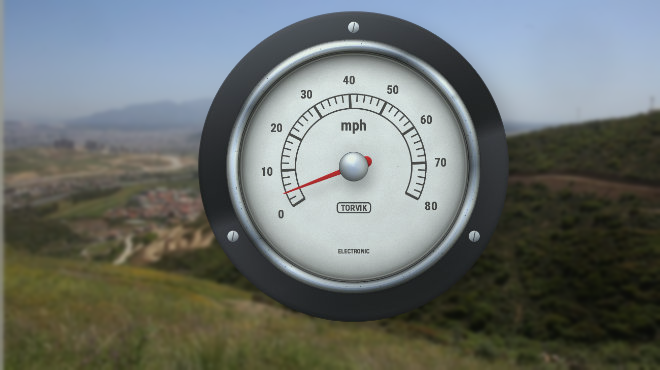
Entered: 4,mph
